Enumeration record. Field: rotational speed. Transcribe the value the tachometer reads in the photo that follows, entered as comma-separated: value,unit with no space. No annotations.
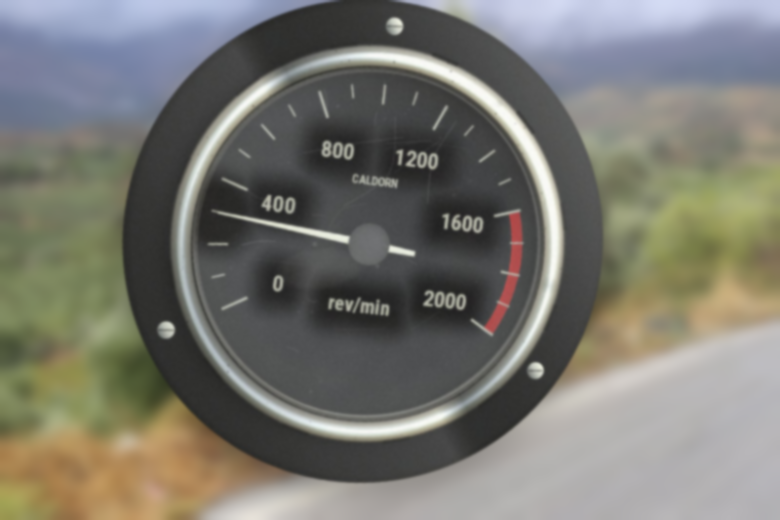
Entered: 300,rpm
